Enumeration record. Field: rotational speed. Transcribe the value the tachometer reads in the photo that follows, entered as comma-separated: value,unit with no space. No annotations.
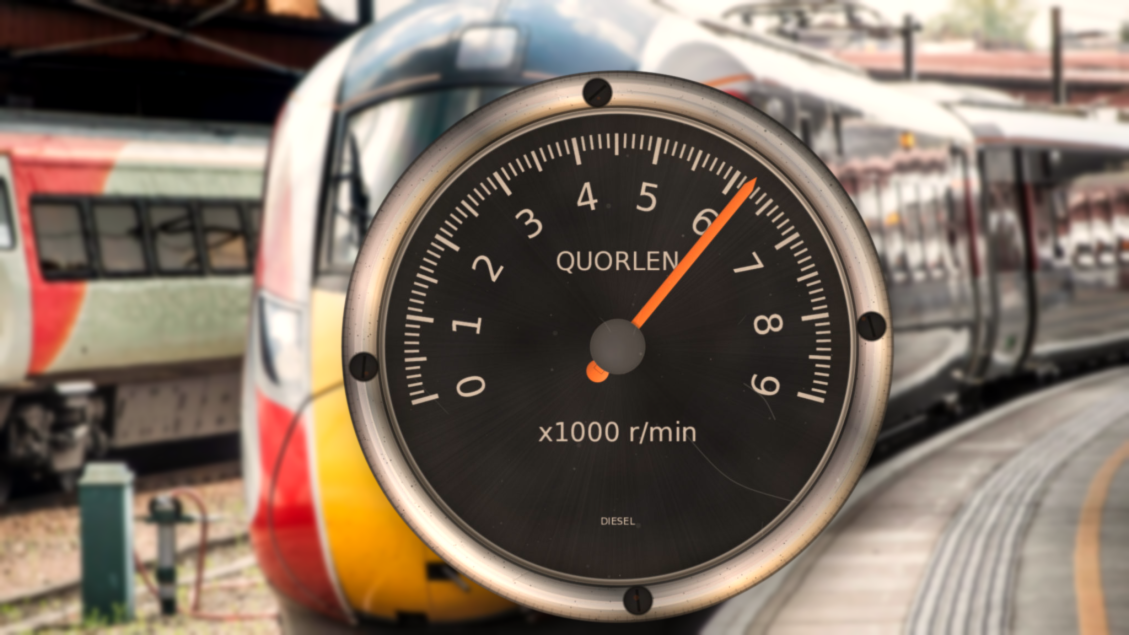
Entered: 6200,rpm
